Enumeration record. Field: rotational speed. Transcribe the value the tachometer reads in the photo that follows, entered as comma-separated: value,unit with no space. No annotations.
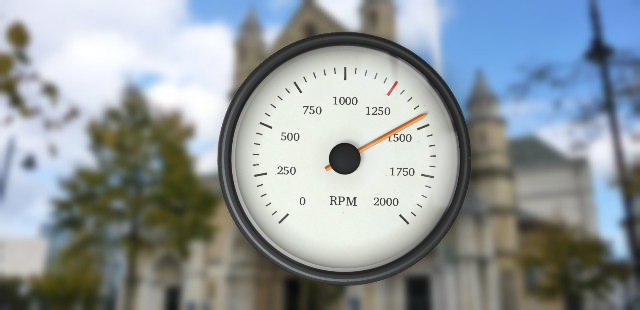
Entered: 1450,rpm
